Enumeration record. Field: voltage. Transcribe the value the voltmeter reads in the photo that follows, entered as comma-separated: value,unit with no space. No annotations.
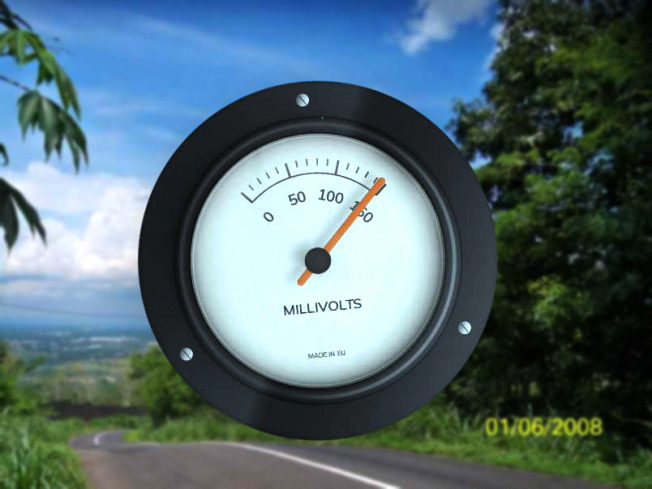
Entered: 145,mV
